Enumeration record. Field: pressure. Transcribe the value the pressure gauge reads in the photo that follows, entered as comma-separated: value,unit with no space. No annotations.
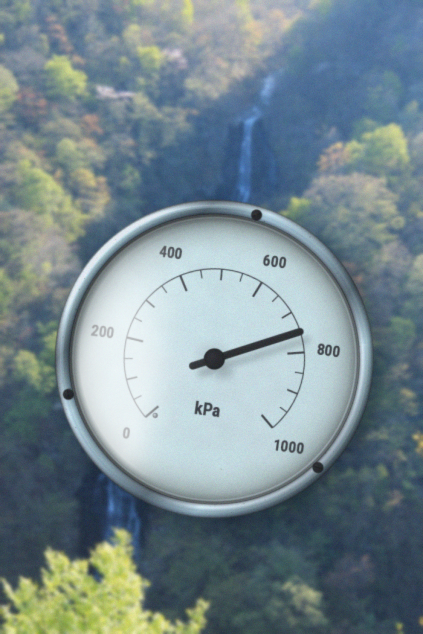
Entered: 750,kPa
